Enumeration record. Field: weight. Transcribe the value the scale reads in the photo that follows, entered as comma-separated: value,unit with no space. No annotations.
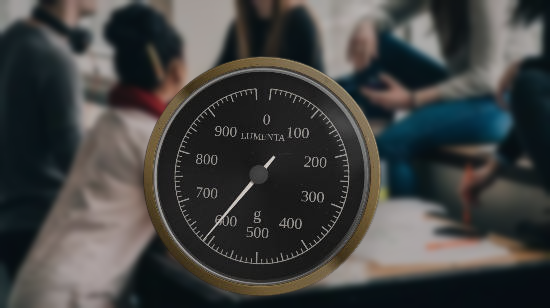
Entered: 610,g
